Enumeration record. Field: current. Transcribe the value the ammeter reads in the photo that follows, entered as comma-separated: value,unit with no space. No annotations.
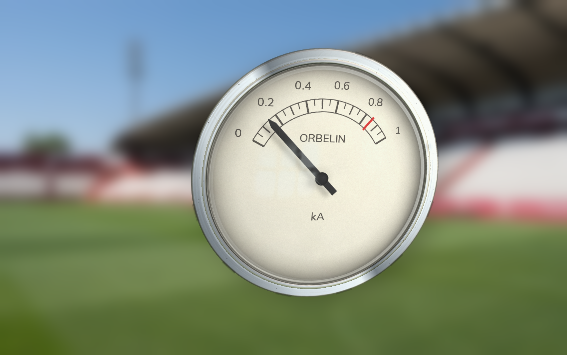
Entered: 0.15,kA
